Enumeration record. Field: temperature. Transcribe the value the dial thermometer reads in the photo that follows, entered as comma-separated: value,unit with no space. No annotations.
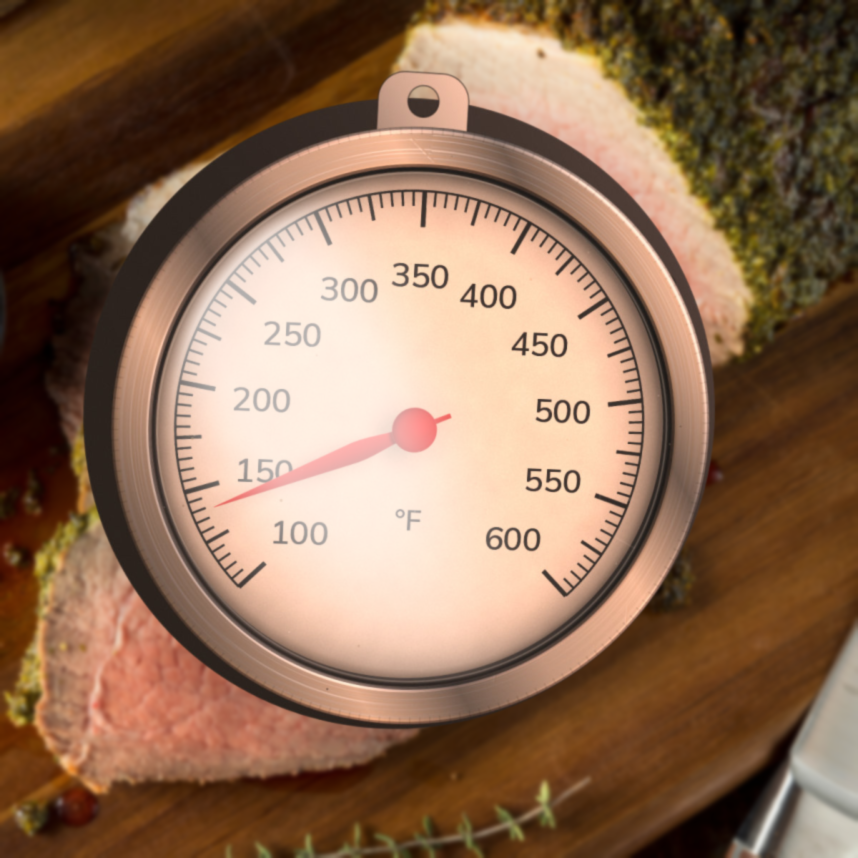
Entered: 140,°F
